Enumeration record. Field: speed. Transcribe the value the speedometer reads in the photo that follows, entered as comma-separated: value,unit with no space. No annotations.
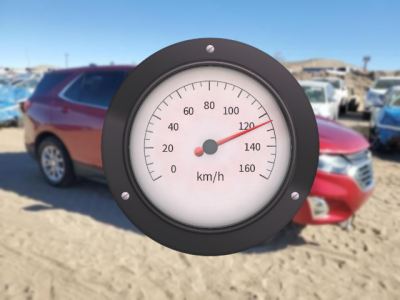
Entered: 125,km/h
